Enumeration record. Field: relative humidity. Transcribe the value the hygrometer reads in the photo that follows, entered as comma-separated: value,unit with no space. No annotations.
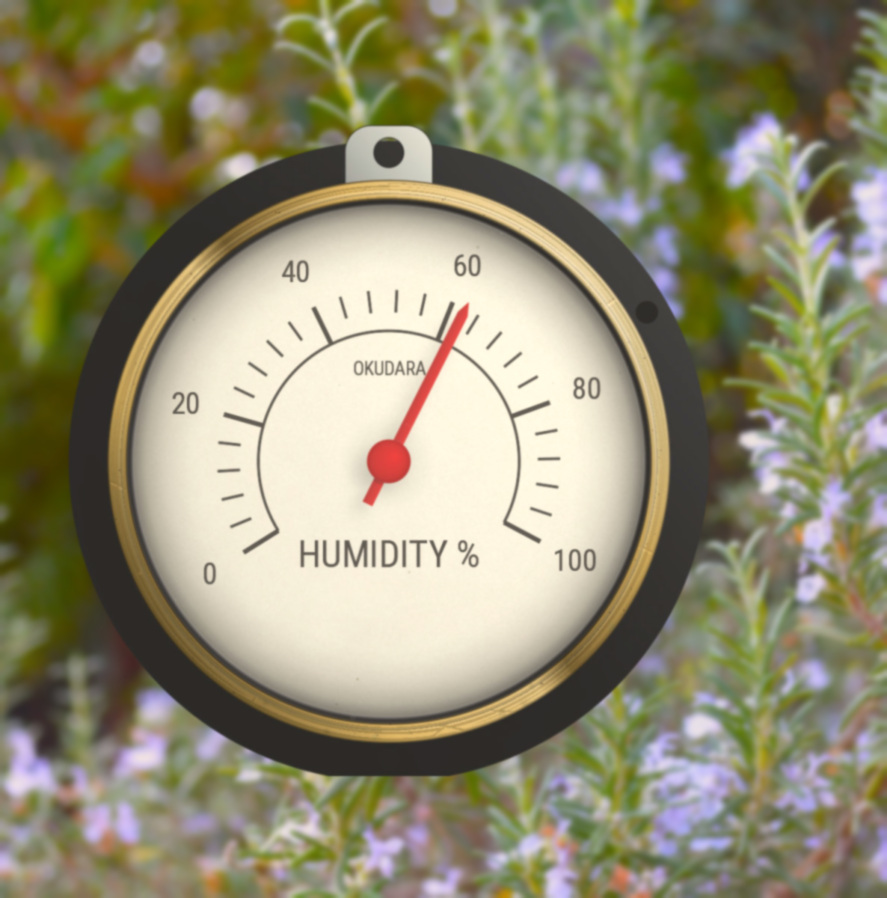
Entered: 62,%
